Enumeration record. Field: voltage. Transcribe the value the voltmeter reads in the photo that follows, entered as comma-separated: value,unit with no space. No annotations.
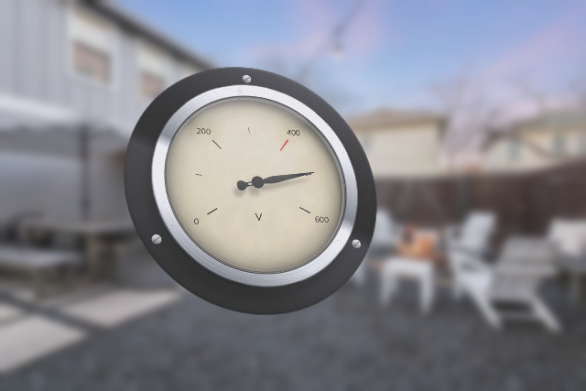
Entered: 500,V
